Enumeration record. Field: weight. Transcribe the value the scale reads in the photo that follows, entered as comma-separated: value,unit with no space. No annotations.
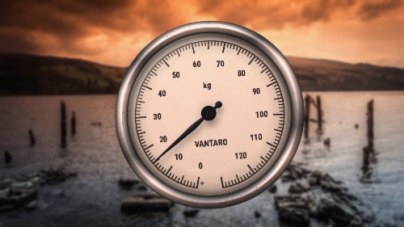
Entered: 15,kg
